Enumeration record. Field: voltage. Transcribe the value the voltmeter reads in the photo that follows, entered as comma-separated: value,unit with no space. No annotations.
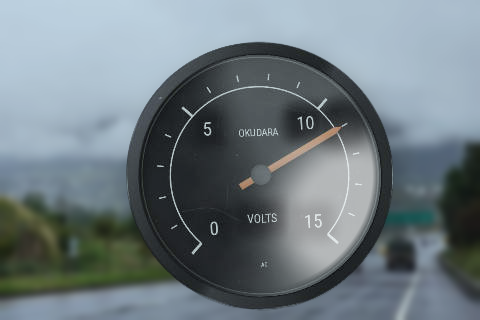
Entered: 11,V
